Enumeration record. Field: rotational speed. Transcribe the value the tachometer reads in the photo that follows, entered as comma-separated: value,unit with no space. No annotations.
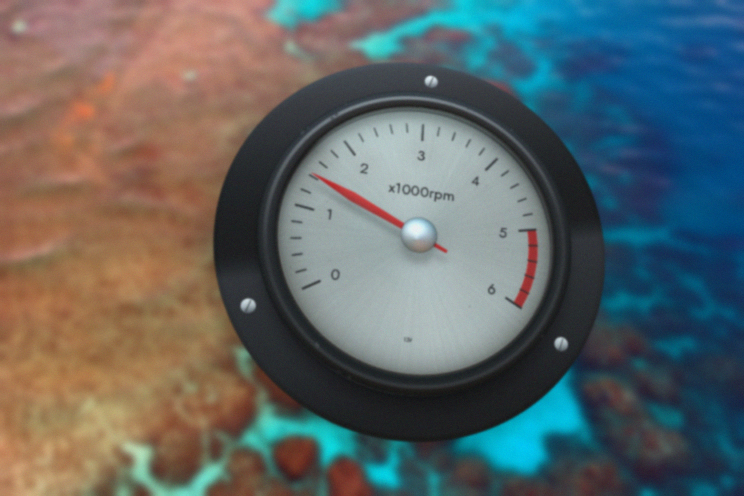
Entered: 1400,rpm
